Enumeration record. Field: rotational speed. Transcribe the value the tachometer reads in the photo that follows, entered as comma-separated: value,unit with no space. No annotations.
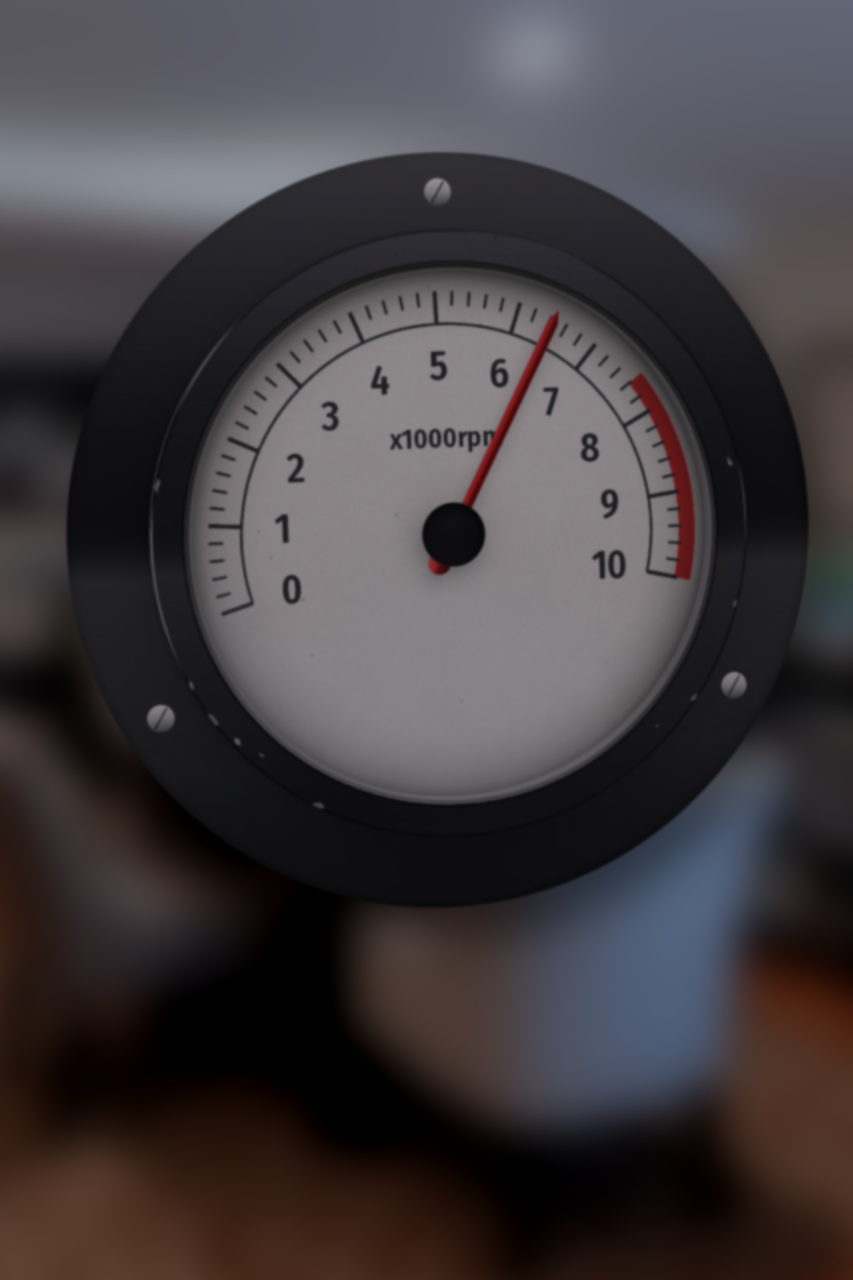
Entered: 6400,rpm
